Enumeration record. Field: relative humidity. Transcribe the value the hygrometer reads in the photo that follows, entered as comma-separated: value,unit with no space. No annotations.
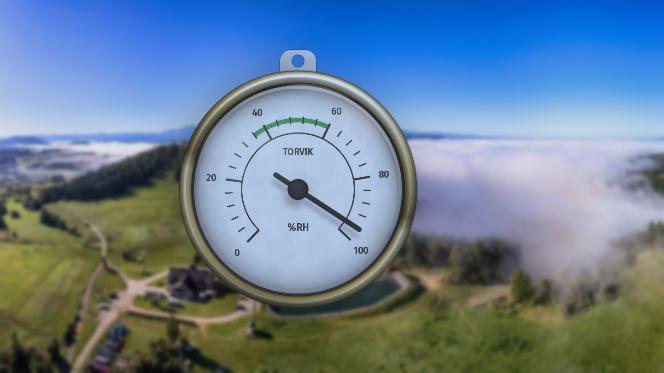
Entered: 96,%
